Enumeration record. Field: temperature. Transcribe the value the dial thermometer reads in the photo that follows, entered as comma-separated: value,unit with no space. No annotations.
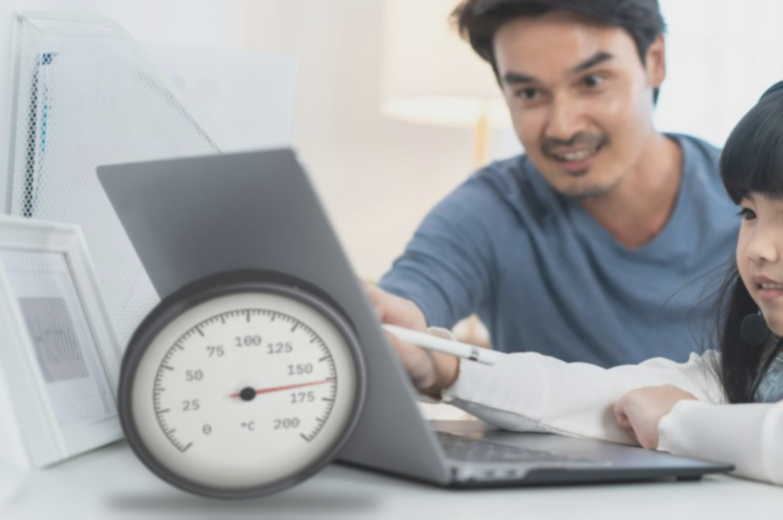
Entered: 162.5,°C
